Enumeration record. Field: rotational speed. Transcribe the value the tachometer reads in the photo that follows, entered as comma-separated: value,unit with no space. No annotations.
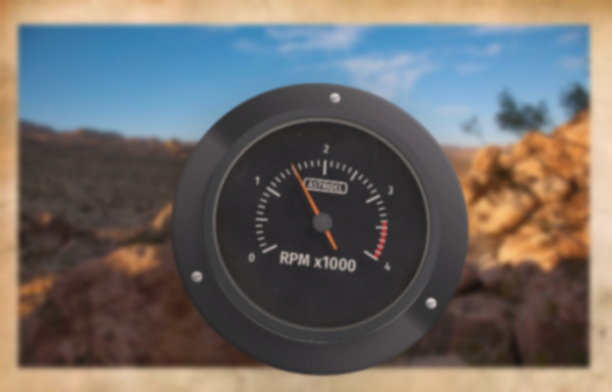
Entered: 1500,rpm
